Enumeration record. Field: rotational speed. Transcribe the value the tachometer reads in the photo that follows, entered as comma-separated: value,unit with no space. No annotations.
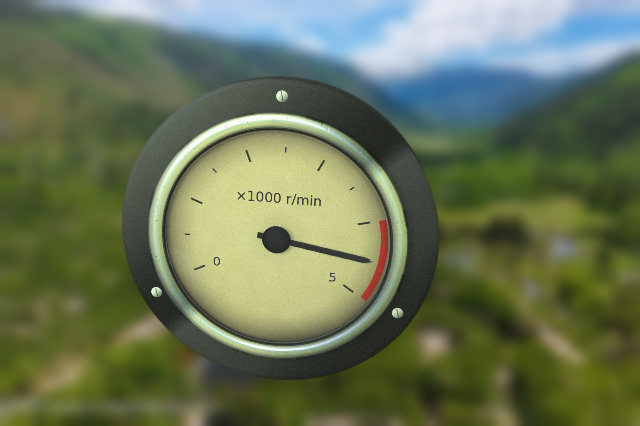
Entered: 4500,rpm
